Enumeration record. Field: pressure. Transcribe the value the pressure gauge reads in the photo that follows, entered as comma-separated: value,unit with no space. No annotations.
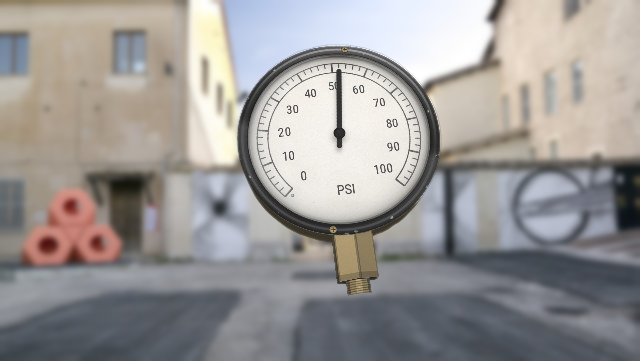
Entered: 52,psi
